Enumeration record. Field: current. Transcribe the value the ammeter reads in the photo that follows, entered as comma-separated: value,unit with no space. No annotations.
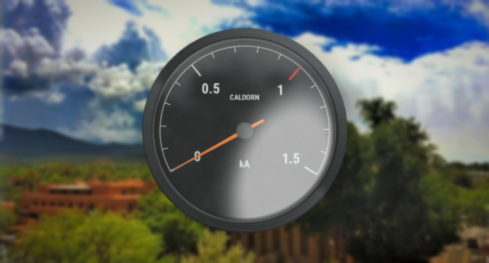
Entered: 0,kA
